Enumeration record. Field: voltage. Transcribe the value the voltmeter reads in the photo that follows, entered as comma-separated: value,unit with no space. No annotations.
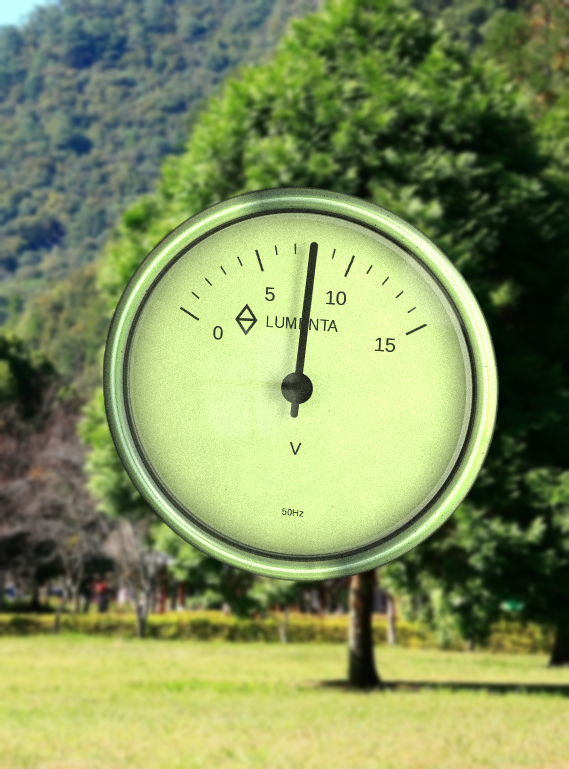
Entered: 8,V
